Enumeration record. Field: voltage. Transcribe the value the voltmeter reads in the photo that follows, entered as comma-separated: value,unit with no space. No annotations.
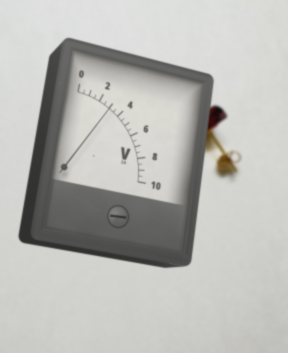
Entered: 3,V
